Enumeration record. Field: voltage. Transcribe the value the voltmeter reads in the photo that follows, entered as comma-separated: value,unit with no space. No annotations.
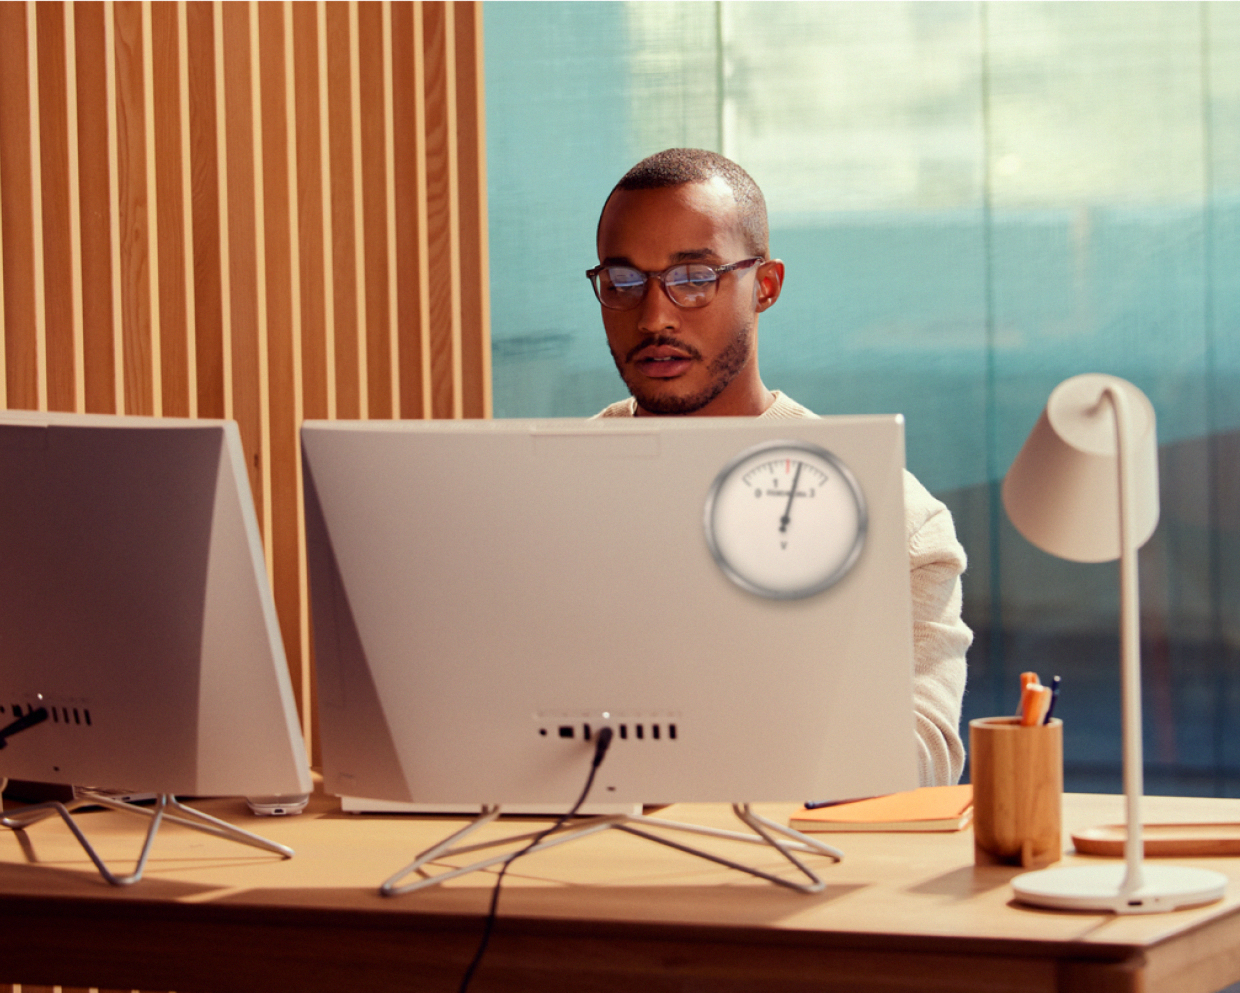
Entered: 2,V
